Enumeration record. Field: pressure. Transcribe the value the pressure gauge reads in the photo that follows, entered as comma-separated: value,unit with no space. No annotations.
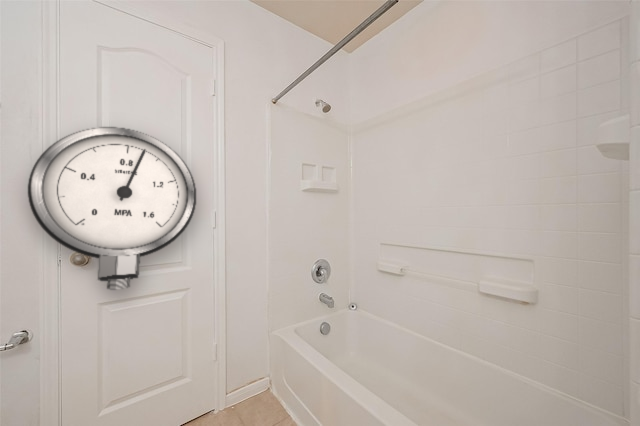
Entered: 0.9,MPa
